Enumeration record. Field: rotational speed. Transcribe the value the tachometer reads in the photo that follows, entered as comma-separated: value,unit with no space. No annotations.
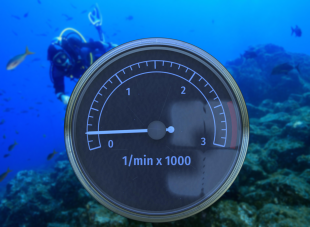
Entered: 200,rpm
